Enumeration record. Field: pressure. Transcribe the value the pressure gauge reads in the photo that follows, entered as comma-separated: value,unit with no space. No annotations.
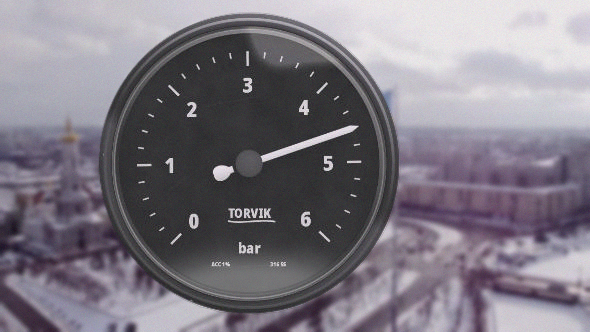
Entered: 4.6,bar
